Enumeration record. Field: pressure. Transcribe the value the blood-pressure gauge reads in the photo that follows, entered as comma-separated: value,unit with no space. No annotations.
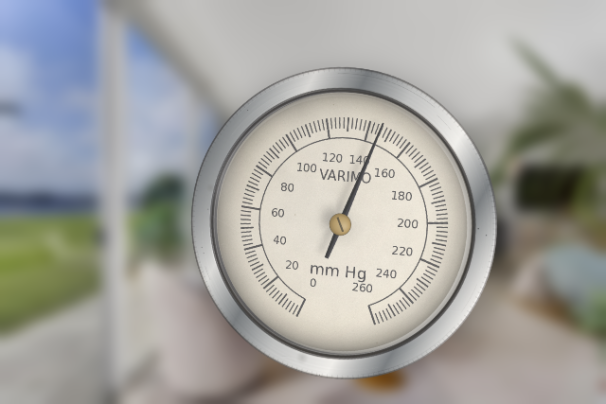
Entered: 146,mmHg
